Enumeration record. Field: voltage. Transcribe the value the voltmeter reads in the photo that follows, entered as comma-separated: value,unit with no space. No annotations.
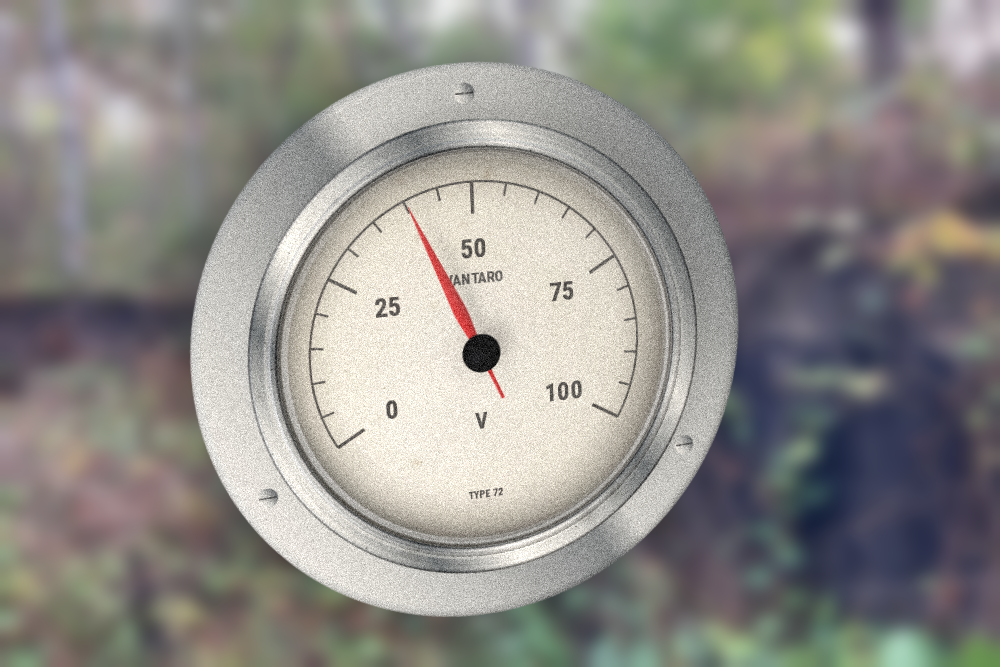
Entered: 40,V
